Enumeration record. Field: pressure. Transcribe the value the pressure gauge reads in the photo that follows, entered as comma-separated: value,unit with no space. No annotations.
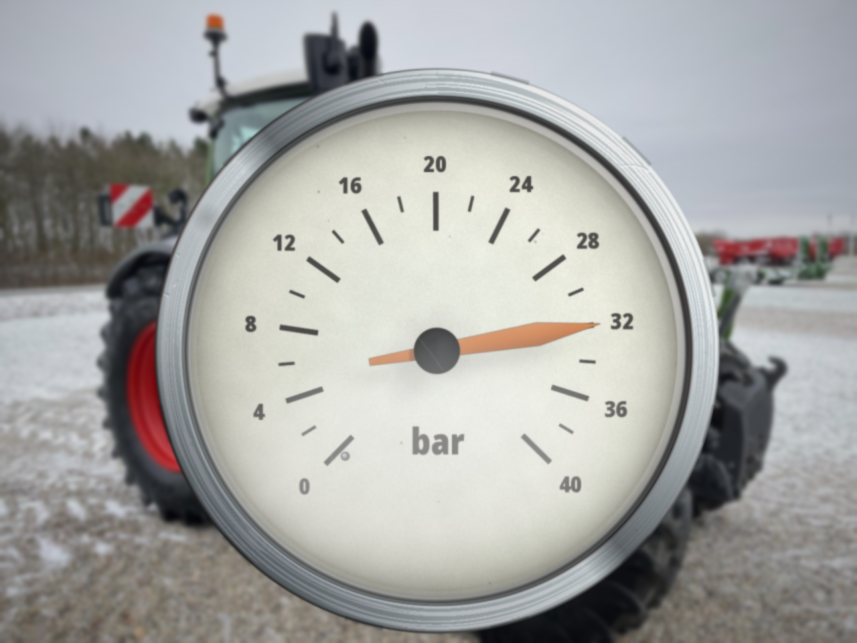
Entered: 32,bar
